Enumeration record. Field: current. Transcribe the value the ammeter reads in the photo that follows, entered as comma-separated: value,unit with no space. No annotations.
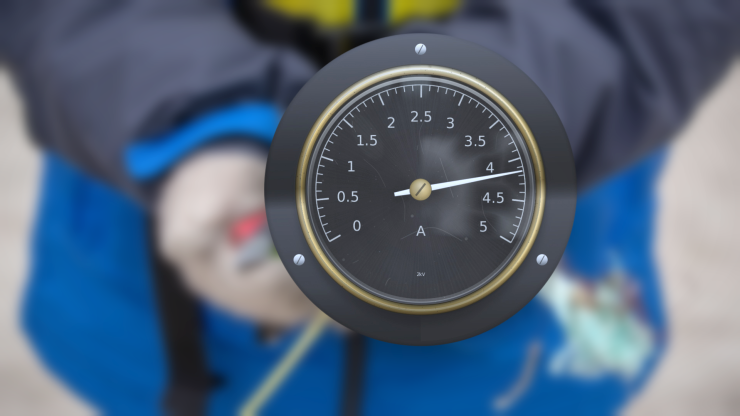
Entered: 4.15,A
